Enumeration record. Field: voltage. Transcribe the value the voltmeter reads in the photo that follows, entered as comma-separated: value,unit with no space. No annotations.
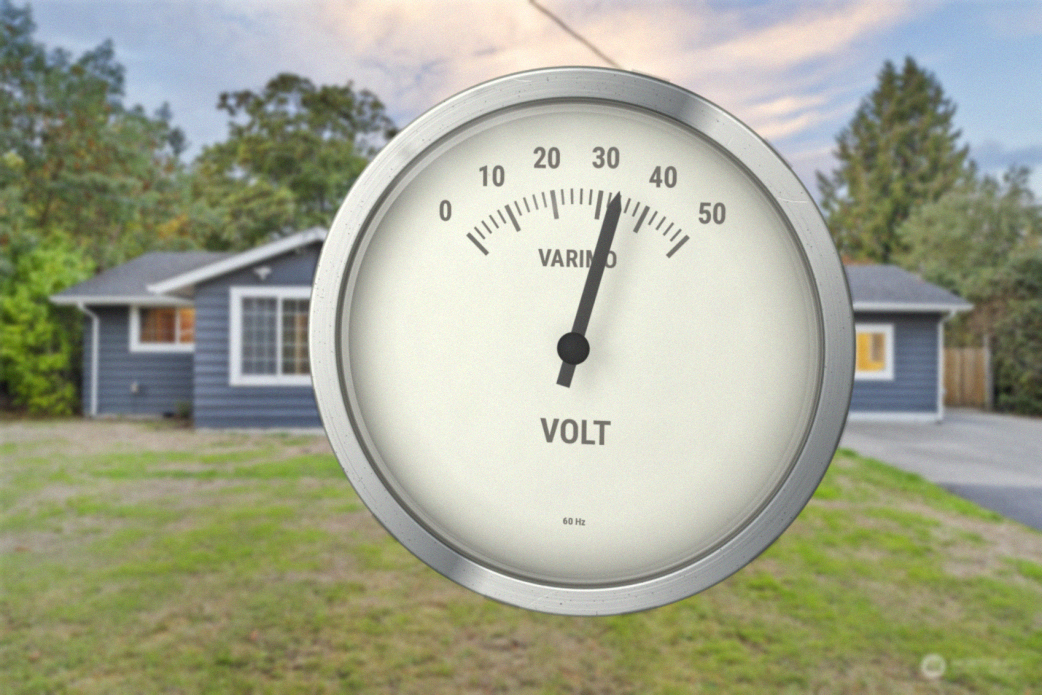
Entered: 34,V
